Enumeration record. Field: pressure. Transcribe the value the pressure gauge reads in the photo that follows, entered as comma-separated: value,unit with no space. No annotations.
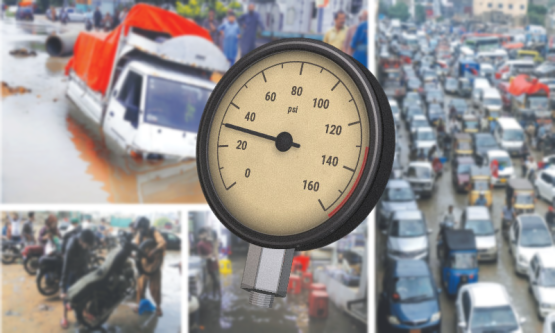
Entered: 30,psi
